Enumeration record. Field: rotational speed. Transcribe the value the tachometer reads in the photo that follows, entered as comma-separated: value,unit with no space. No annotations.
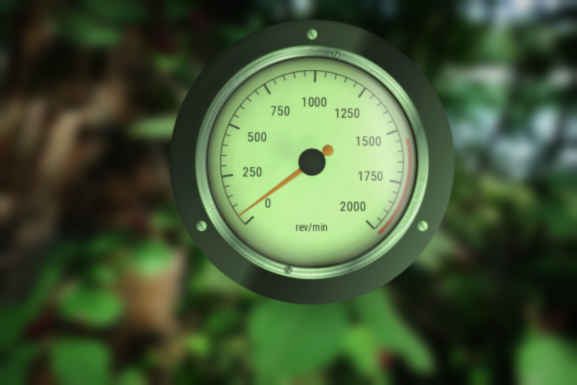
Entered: 50,rpm
